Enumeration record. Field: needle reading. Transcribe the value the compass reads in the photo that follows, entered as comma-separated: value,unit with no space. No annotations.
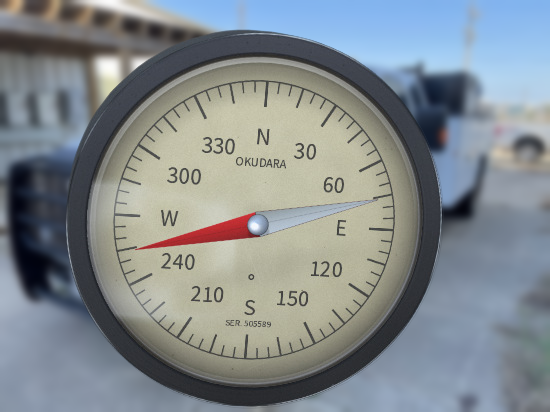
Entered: 255,°
